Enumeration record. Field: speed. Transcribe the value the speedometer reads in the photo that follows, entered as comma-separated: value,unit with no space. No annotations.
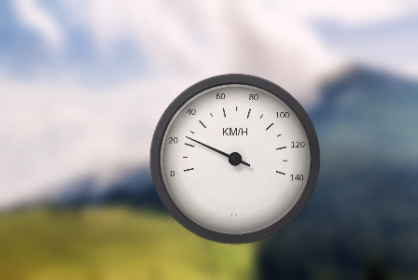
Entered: 25,km/h
